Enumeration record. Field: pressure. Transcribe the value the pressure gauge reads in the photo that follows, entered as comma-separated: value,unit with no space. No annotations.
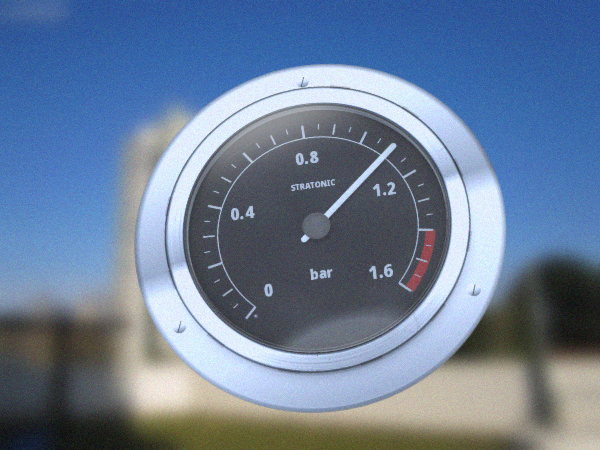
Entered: 1.1,bar
